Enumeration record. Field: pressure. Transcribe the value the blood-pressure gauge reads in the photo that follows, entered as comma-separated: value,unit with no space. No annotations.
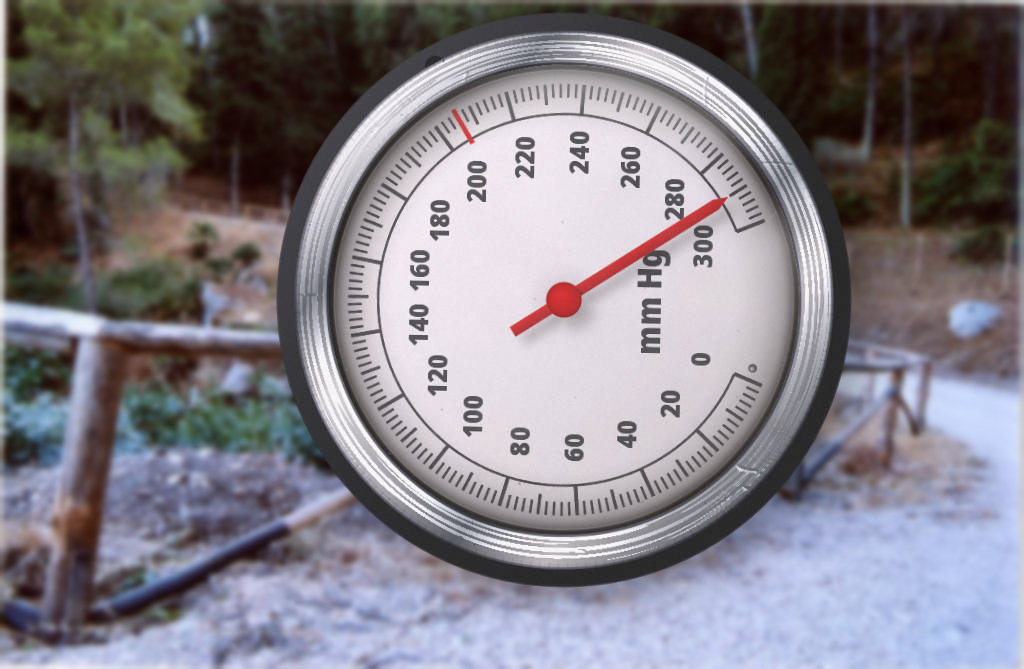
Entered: 290,mmHg
